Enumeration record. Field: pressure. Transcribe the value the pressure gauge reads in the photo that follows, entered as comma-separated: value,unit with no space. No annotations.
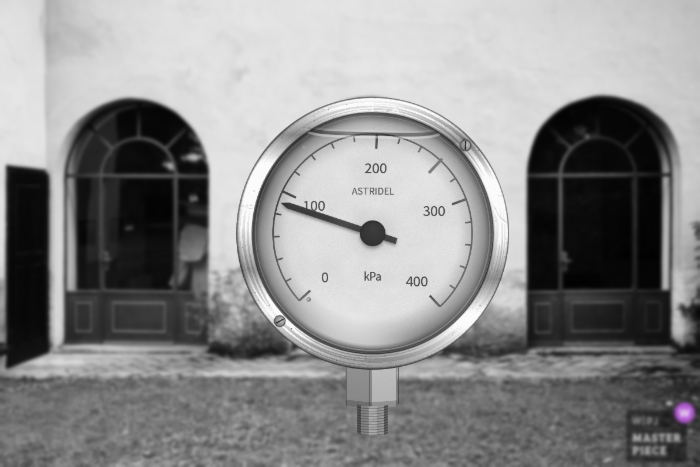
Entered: 90,kPa
